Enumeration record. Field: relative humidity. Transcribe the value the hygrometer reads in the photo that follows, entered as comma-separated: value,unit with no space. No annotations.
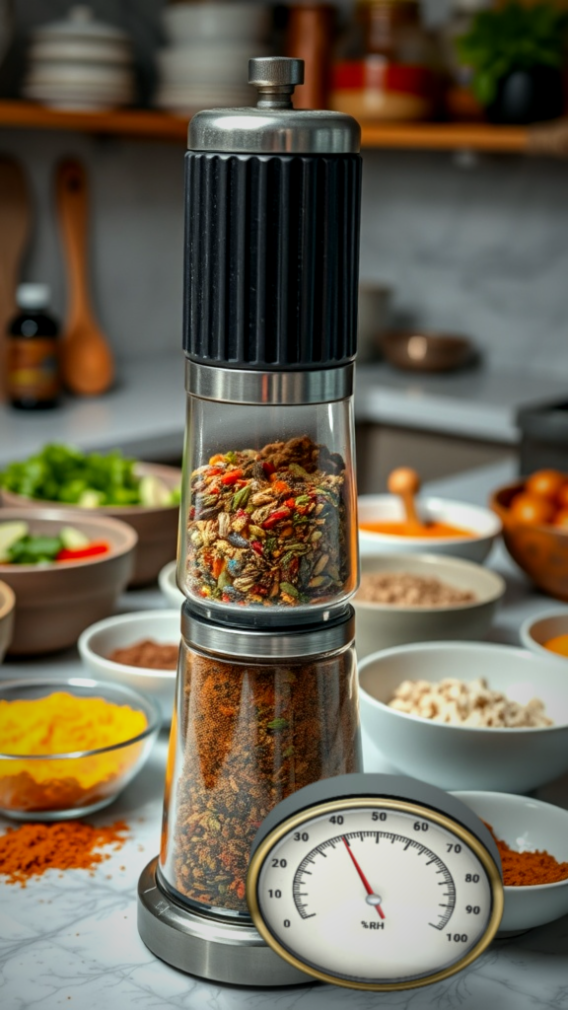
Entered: 40,%
